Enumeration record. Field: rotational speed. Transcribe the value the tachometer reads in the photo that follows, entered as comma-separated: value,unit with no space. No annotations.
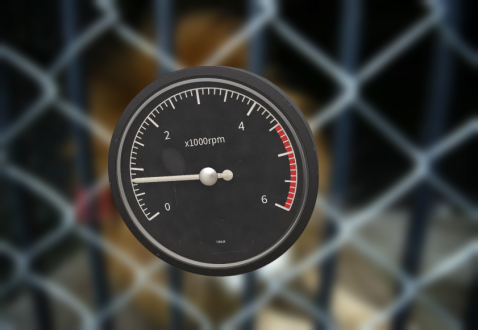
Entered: 800,rpm
